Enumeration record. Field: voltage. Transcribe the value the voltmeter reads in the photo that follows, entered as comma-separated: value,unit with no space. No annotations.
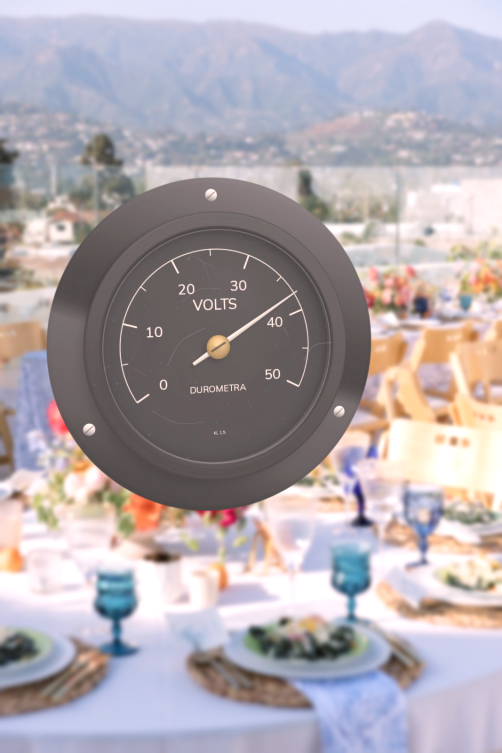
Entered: 37.5,V
